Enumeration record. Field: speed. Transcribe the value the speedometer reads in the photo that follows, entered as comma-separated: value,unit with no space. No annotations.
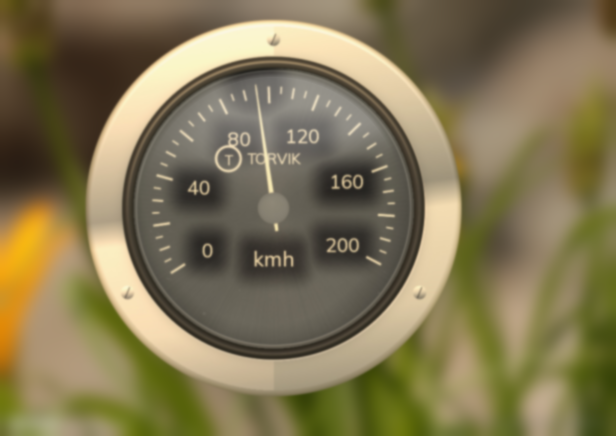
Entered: 95,km/h
